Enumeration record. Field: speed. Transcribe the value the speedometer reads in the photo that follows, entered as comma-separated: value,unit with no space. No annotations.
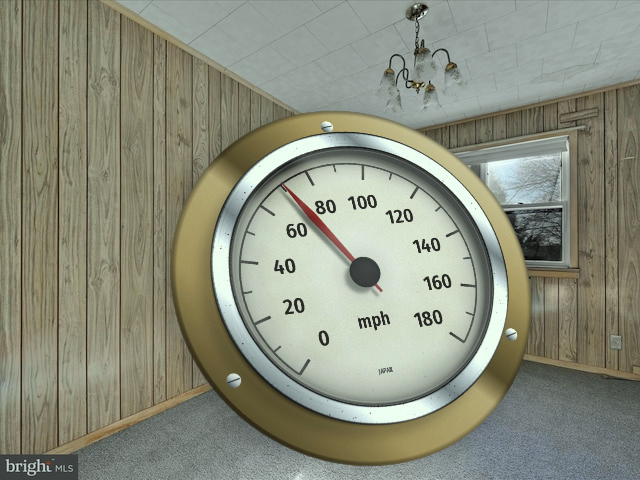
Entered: 70,mph
